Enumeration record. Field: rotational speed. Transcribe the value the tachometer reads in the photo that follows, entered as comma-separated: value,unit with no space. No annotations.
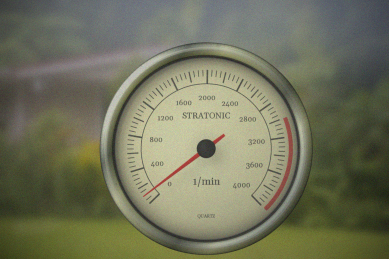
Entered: 100,rpm
